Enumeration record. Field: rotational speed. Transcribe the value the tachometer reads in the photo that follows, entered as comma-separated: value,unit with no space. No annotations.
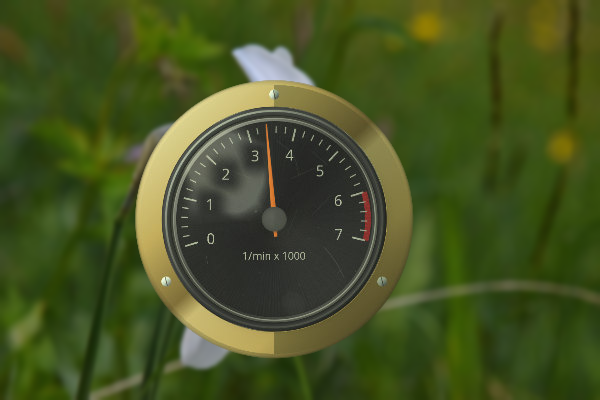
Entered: 3400,rpm
